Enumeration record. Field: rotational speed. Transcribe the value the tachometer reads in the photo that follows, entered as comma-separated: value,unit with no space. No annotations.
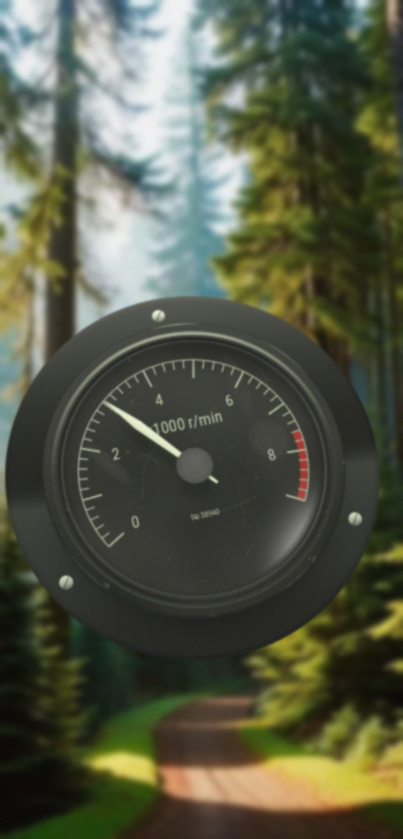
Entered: 3000,rpm
